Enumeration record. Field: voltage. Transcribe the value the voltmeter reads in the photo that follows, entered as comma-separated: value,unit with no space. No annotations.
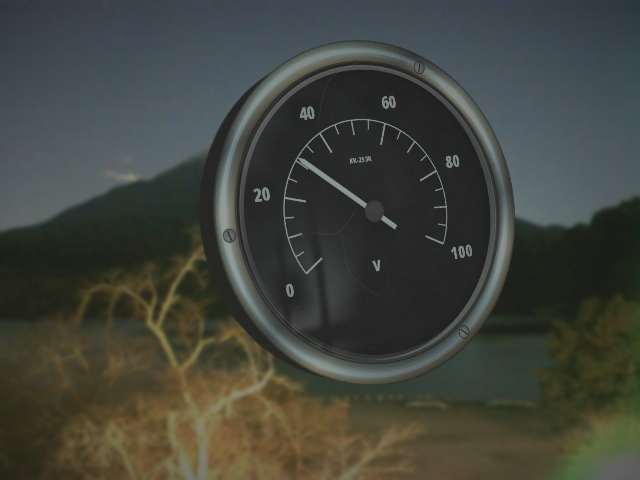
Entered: 30,V
